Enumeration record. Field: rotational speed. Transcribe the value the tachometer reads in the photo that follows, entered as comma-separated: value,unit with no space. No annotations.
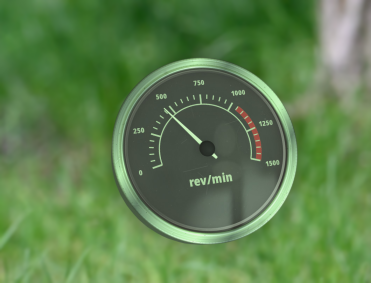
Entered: 450,rpm
